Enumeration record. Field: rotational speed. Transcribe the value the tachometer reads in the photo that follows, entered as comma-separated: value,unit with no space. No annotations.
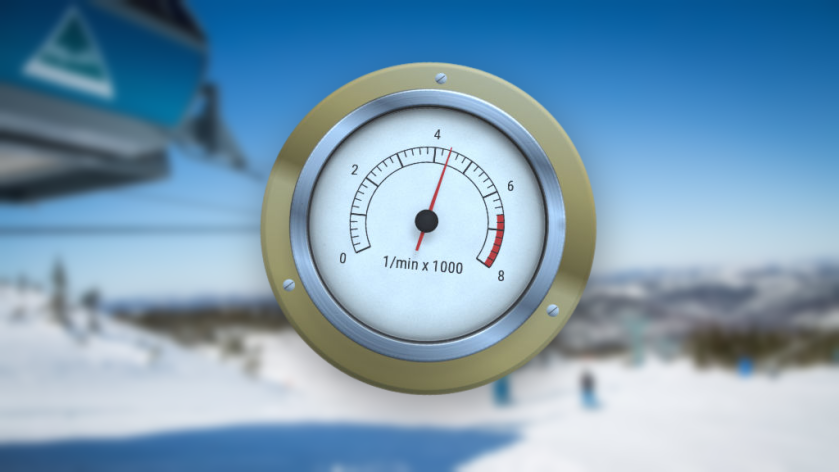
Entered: 4400,rpm
